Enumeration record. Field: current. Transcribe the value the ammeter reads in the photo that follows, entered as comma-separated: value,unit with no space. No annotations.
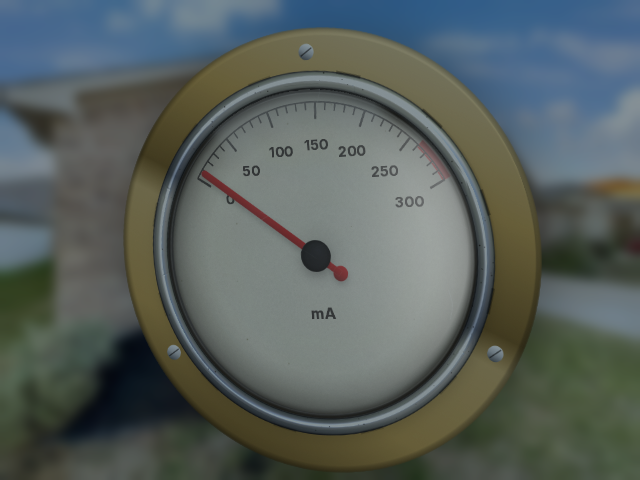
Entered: 10,mA
